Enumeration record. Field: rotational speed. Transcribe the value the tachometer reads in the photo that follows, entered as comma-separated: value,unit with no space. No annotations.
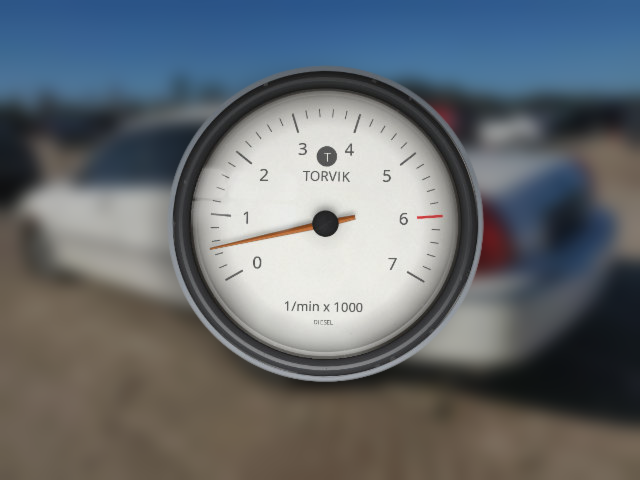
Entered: 500,rpm
